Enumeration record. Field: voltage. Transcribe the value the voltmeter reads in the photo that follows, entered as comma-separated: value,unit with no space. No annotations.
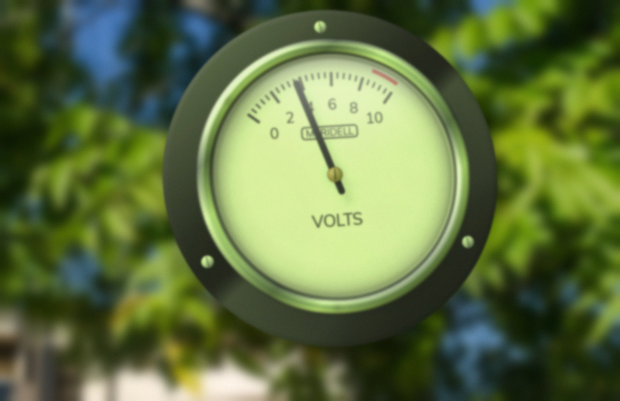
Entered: 3.6,V
